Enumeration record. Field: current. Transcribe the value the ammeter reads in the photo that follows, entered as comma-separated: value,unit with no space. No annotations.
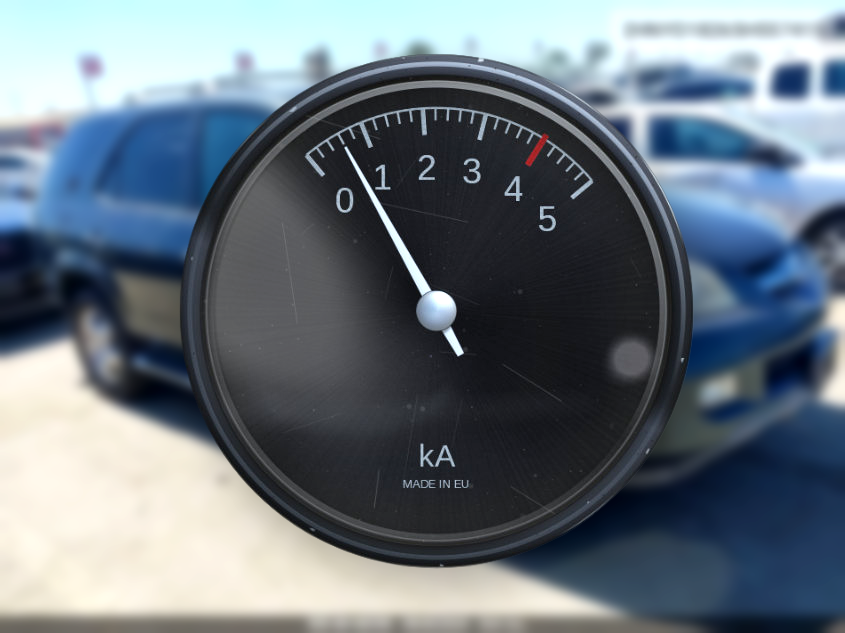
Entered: 0.6,kA
